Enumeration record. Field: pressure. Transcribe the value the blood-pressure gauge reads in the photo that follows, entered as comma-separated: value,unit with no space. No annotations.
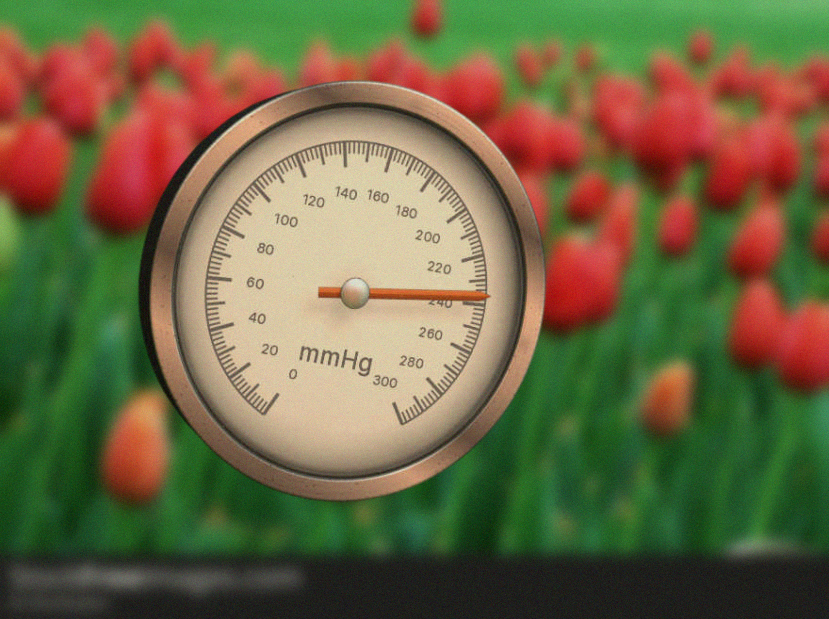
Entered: 236,mmHg
